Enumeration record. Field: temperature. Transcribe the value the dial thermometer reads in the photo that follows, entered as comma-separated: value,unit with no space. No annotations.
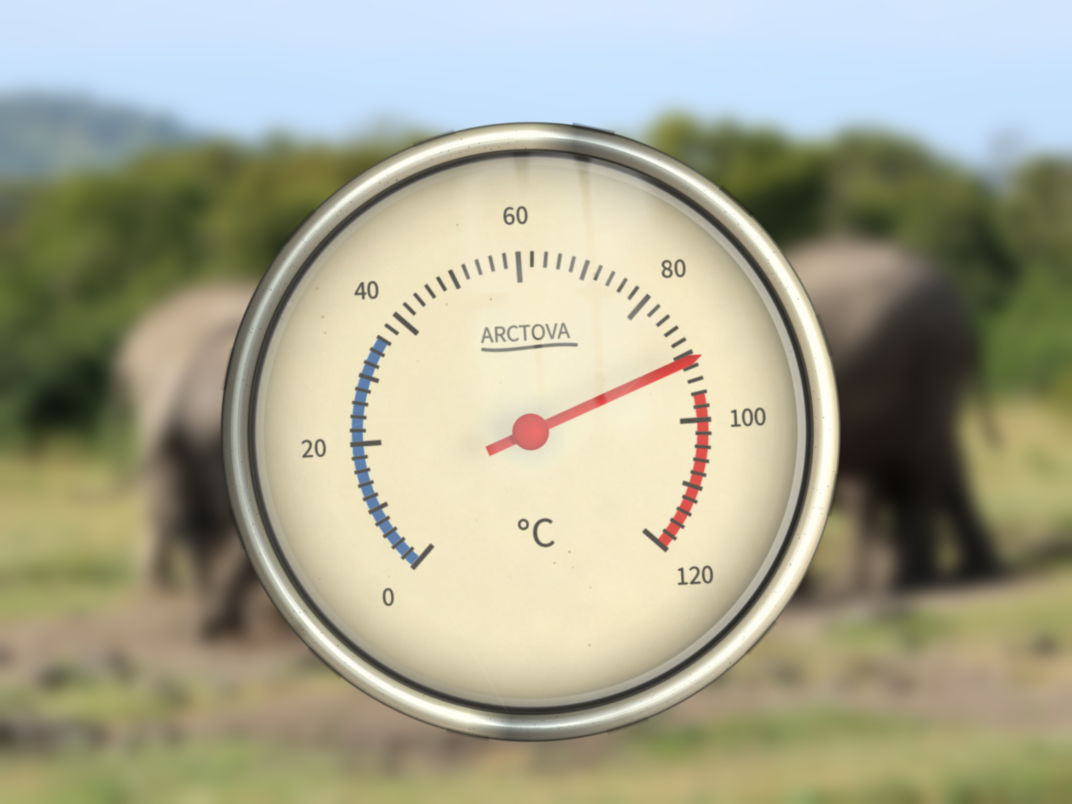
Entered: 91,°C
